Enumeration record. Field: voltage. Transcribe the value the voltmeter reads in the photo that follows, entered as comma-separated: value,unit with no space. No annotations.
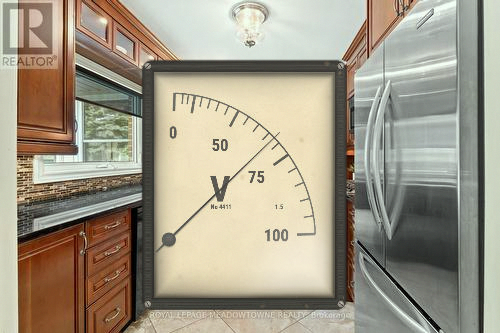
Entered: 67.5,V
